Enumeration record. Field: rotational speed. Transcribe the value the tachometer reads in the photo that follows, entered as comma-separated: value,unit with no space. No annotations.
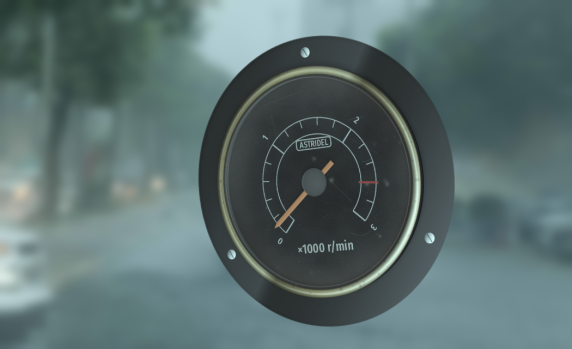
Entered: 100,rpm
